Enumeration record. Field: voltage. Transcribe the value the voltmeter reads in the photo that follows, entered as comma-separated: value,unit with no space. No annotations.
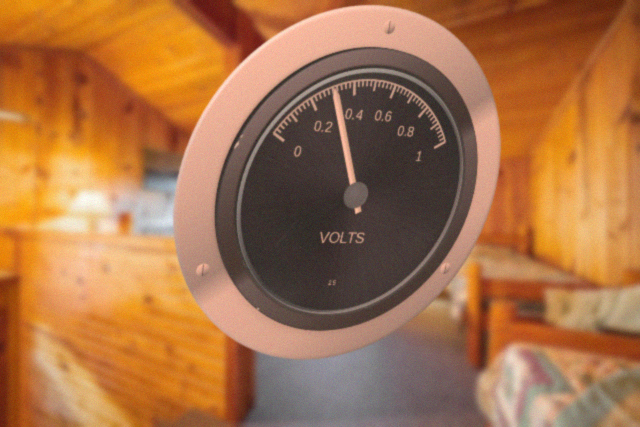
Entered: 0.3,V
